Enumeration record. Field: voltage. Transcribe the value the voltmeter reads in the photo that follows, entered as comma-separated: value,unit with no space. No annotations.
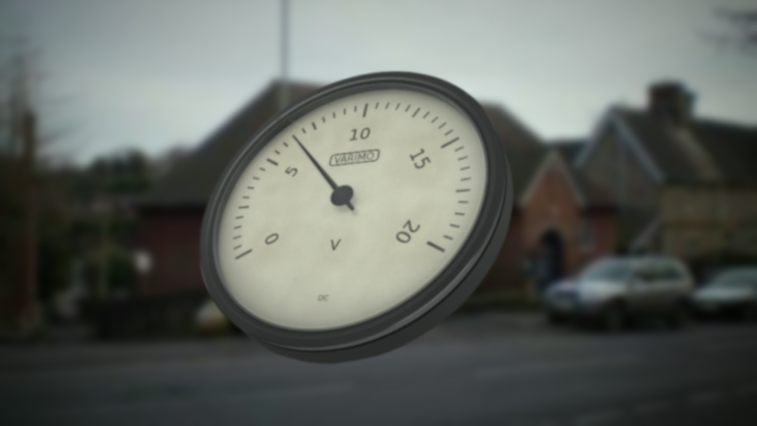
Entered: 6.5,V
